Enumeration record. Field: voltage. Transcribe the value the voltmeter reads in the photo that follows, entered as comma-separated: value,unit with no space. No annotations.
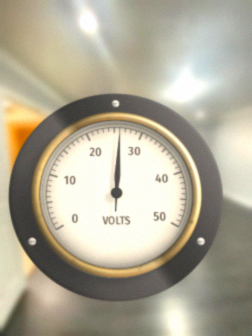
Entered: 26,V
